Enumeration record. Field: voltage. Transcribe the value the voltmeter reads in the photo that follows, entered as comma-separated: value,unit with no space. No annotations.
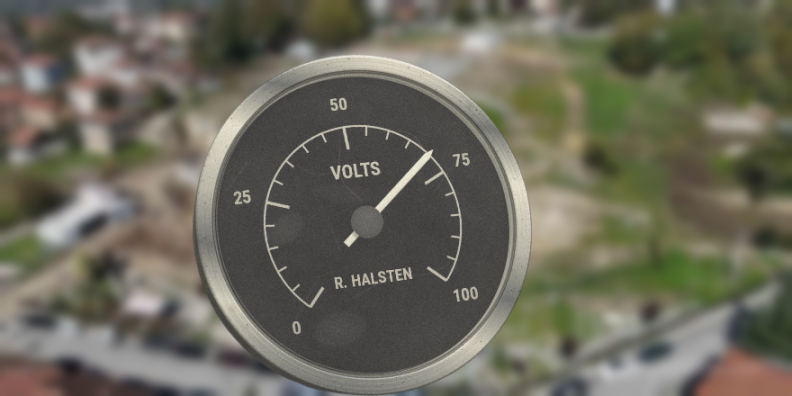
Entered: 70,V
